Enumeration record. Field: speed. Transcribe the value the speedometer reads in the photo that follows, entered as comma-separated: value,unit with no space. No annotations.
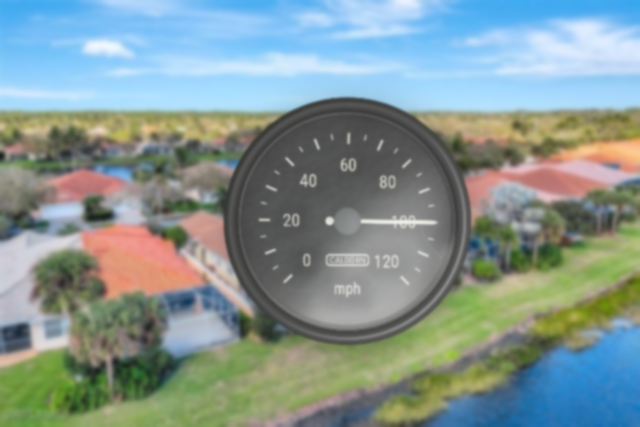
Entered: 100,mph
